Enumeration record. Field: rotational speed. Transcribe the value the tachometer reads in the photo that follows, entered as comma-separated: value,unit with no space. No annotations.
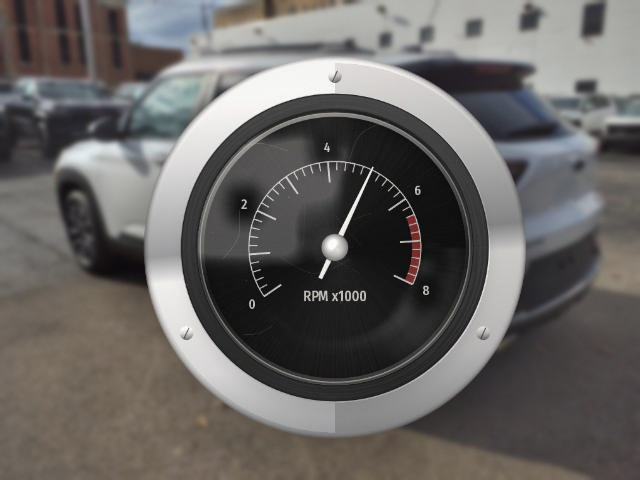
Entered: 5000,rpm
